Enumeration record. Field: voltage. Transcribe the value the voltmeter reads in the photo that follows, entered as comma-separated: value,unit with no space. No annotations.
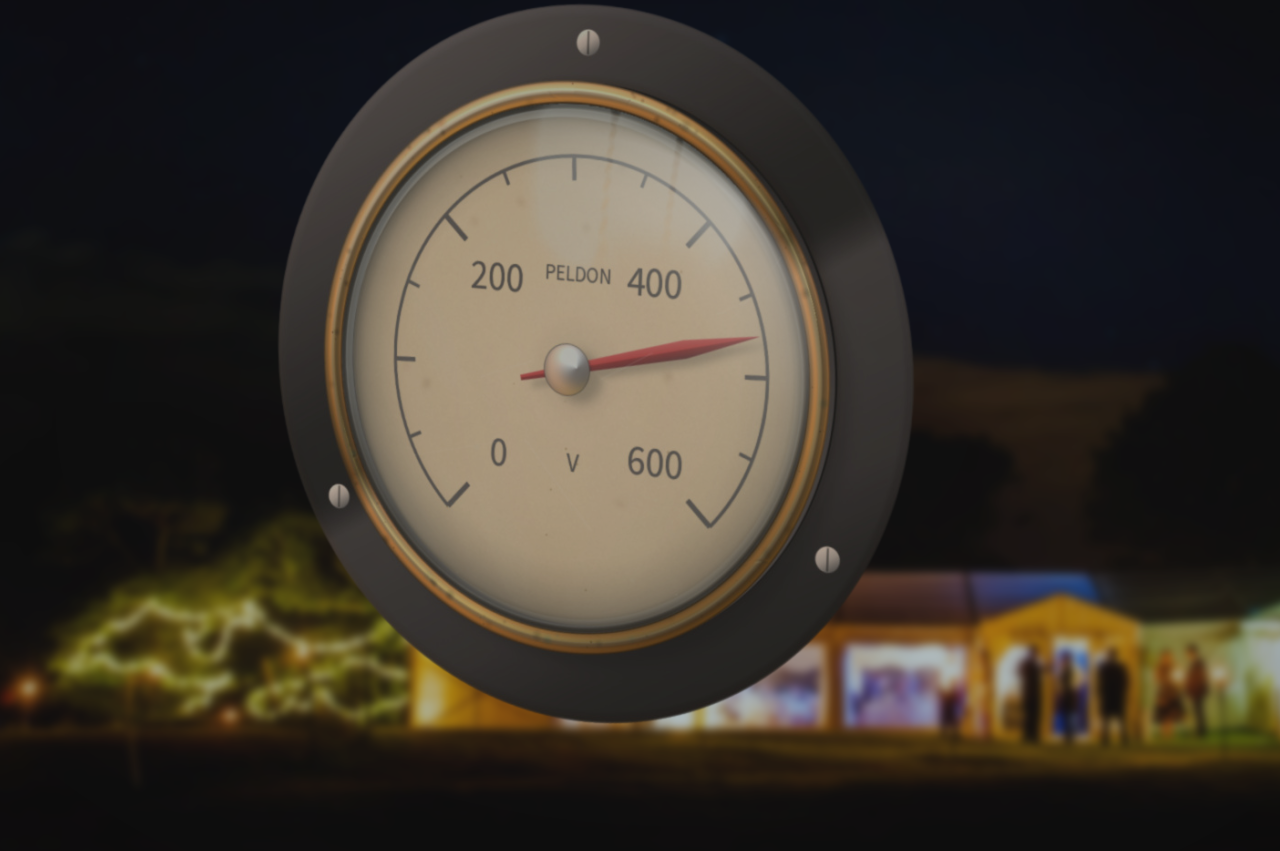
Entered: 475,V
